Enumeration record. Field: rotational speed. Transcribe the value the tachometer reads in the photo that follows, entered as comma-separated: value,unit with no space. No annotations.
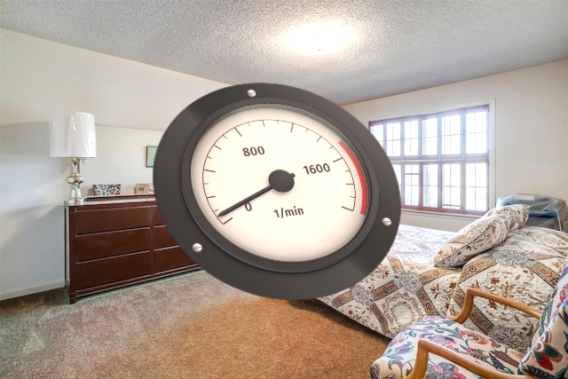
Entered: 50,rpm
